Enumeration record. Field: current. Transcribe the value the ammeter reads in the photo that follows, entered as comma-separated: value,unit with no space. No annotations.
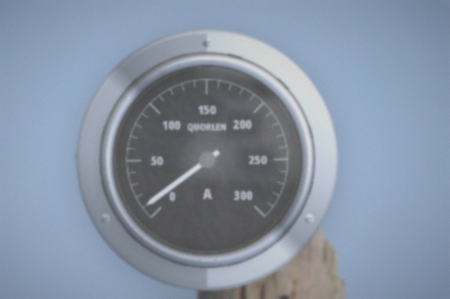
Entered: 10,A
